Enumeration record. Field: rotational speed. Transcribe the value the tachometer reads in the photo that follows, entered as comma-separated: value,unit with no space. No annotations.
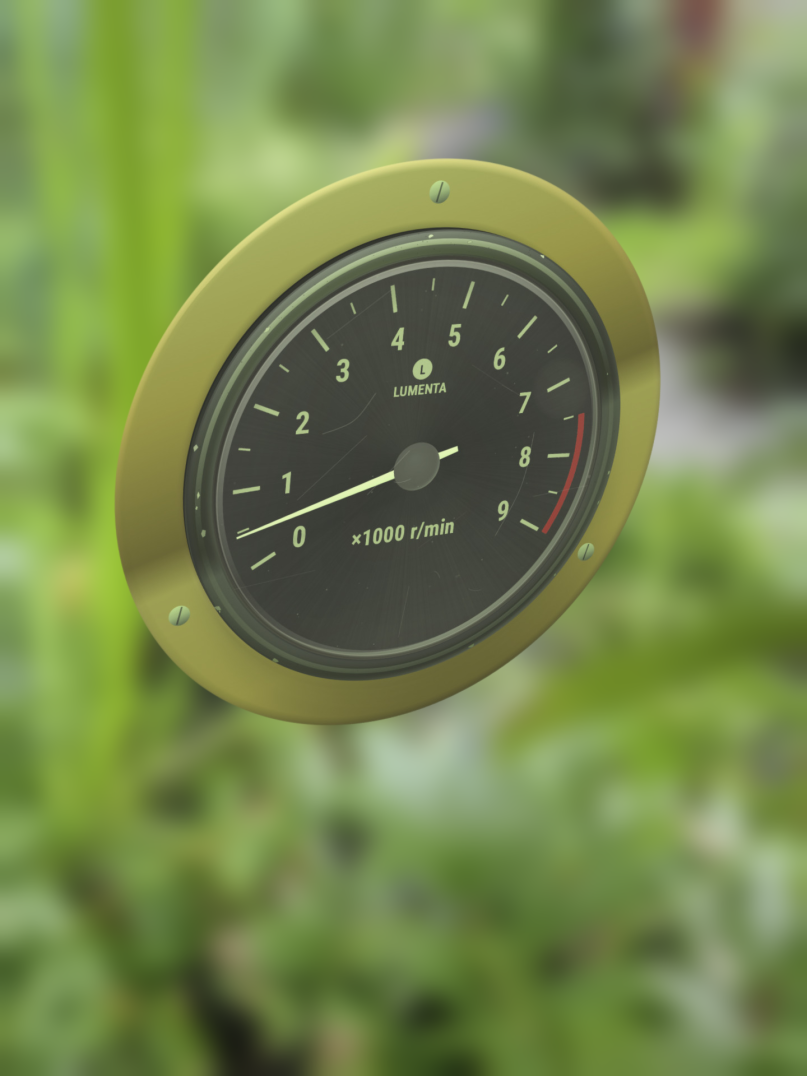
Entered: 500,rpm
